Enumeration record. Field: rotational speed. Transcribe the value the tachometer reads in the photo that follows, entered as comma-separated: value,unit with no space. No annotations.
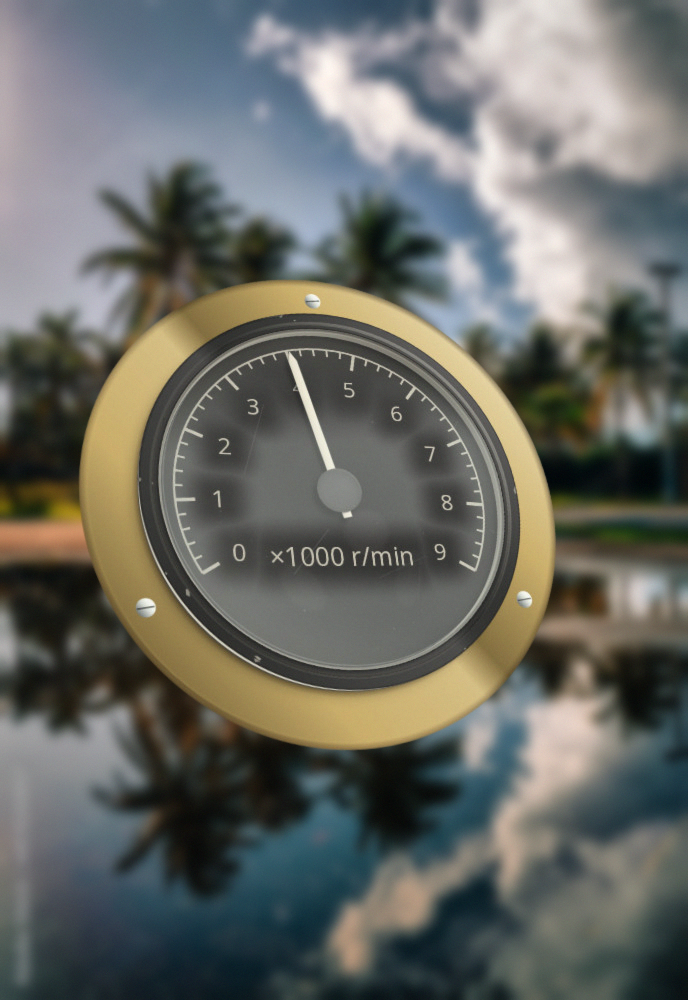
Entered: 4000,rpm
